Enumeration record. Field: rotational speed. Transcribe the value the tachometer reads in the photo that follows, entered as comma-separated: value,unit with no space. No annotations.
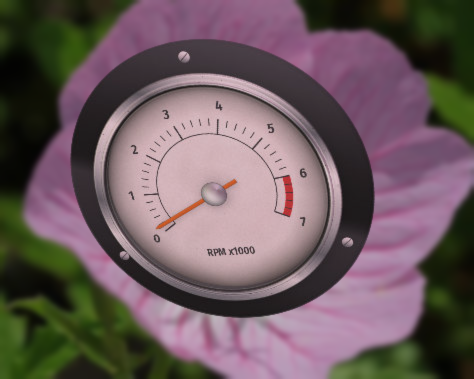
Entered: 200,rpm
